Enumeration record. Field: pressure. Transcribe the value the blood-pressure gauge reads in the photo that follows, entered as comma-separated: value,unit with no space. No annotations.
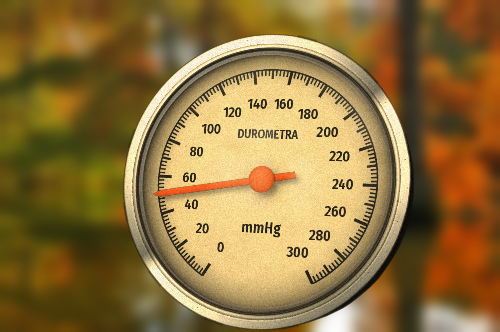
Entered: 50,mmHg
